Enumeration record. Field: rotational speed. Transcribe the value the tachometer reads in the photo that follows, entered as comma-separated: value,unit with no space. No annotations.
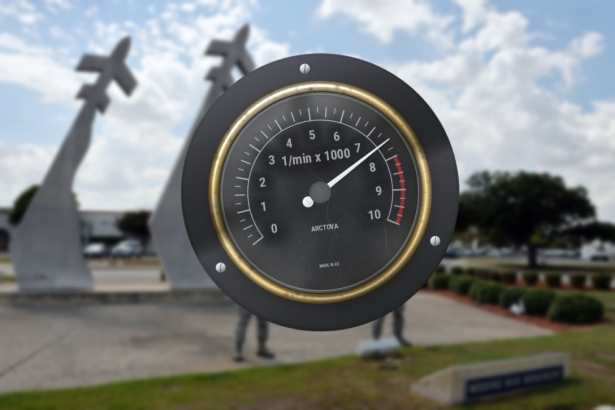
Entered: 7500,rpm
